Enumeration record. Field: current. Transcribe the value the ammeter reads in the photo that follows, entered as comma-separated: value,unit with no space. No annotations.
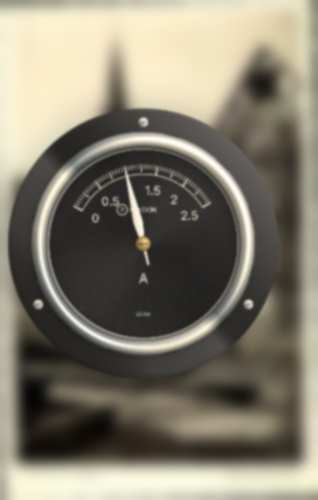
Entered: 1,A
